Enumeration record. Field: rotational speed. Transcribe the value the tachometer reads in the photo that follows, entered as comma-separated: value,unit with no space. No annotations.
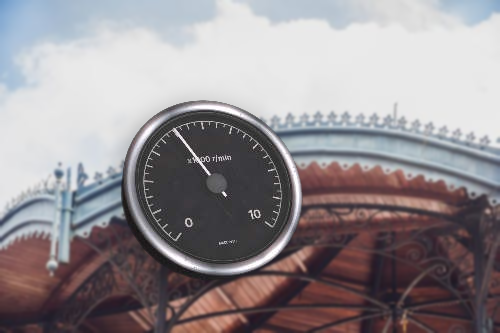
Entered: 4000,rpm
